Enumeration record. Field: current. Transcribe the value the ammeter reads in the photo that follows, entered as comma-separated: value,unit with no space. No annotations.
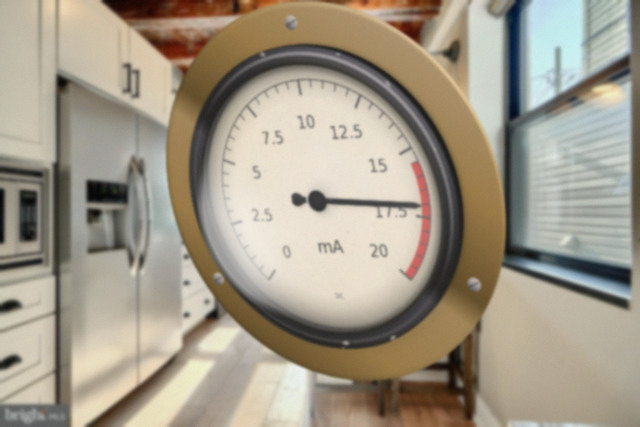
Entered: 17,mA
